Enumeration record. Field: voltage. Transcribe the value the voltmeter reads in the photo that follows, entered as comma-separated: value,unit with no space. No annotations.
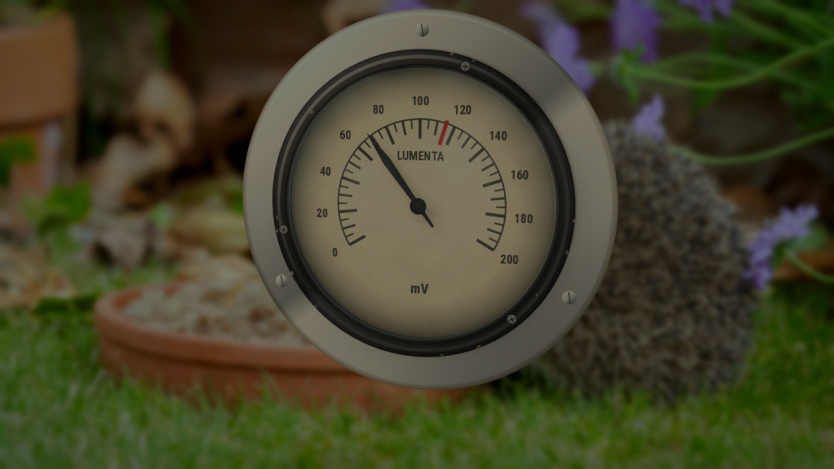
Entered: 70,mV
